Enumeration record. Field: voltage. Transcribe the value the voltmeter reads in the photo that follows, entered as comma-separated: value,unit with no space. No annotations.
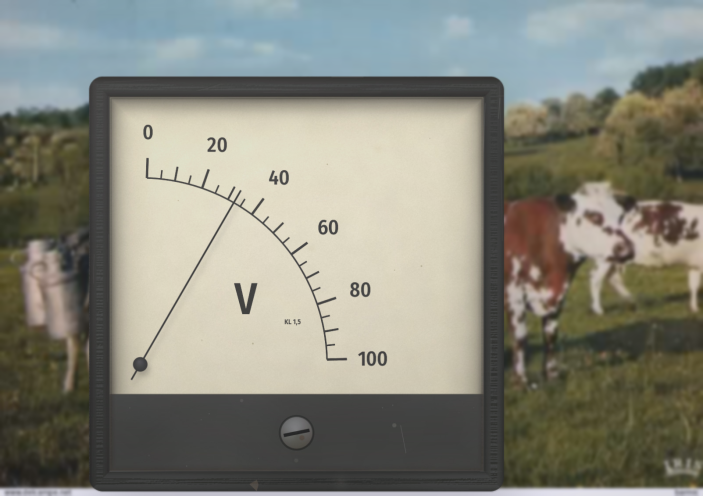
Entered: 32.5,V
